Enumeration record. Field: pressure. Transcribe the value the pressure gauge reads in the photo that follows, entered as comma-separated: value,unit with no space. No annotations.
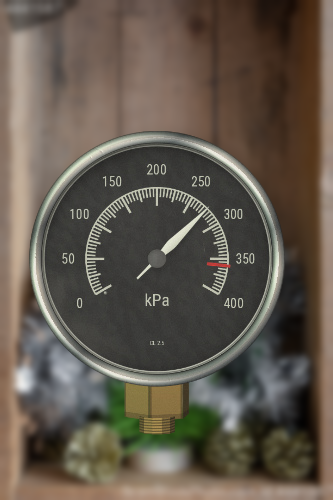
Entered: 275,kPa
